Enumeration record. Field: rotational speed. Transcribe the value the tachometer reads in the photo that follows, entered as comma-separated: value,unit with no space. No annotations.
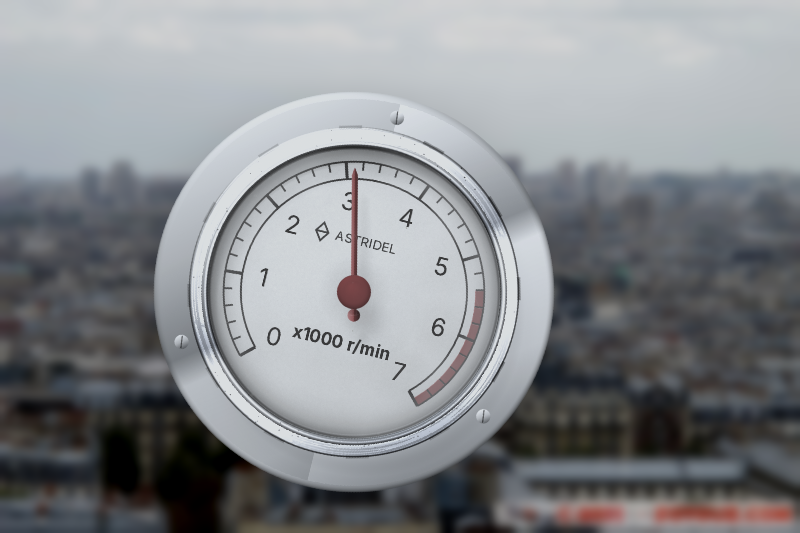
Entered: 3100,rpm
